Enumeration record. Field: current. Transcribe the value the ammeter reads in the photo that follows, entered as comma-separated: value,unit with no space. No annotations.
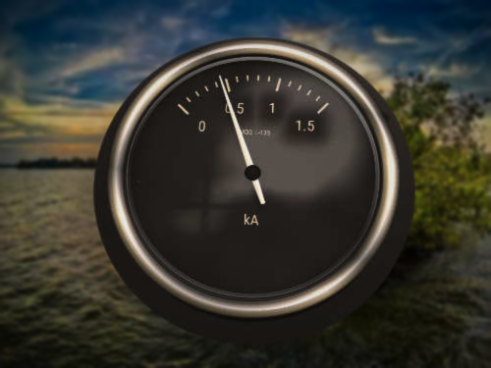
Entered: 0.45,kA
